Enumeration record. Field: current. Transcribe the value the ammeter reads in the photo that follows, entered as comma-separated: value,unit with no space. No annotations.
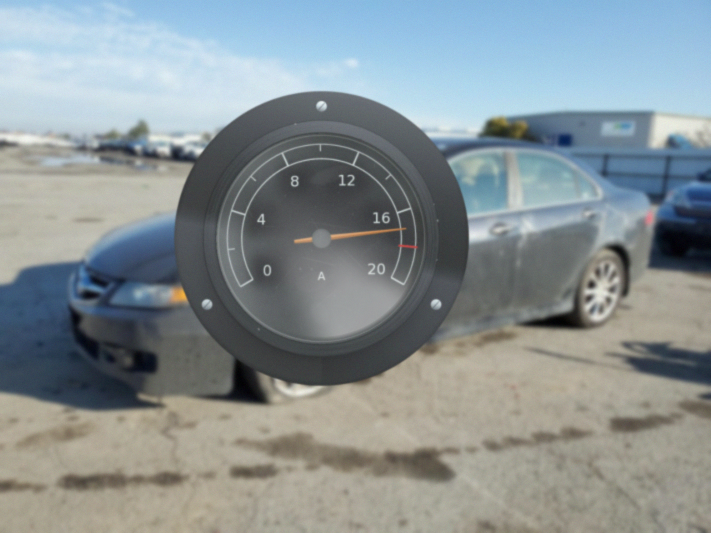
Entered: 17,A
